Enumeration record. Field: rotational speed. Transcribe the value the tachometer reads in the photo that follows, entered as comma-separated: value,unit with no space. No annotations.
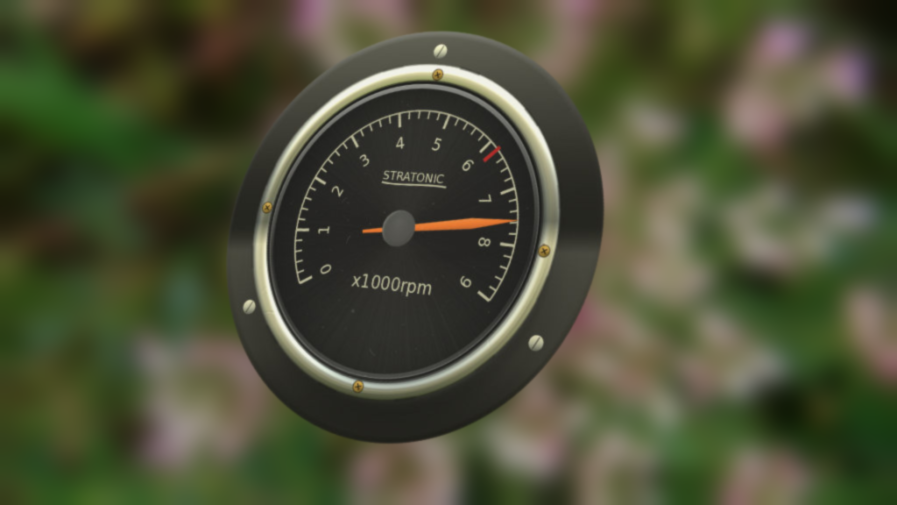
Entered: 7600,rpm
